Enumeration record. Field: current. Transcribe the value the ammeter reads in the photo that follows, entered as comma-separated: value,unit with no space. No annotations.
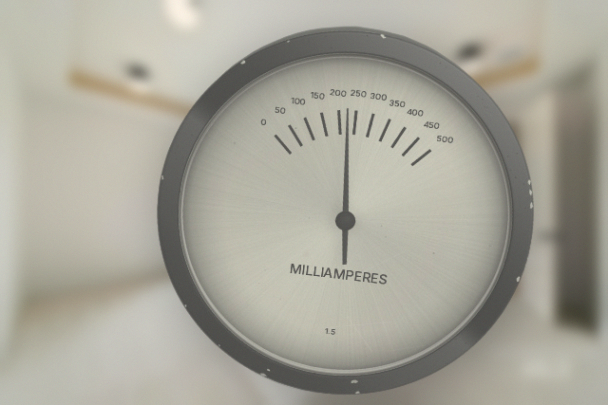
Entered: 225,mA
